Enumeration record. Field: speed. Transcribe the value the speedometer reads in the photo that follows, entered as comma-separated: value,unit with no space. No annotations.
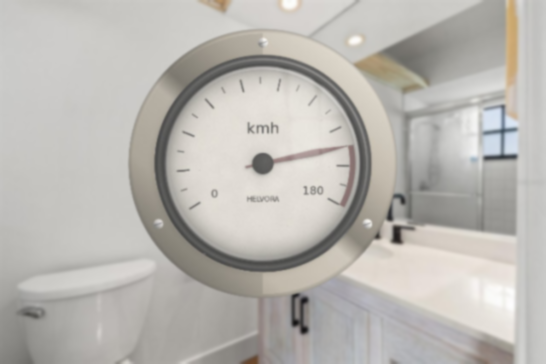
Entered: 150,km/h
